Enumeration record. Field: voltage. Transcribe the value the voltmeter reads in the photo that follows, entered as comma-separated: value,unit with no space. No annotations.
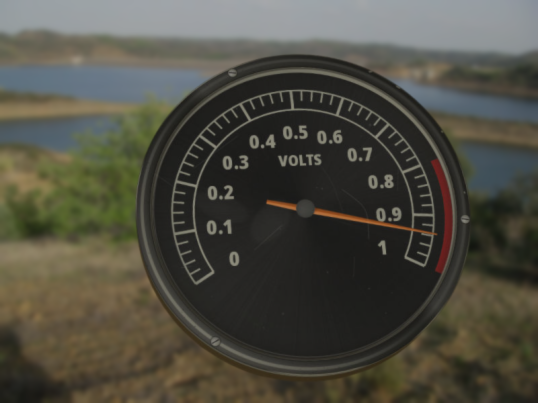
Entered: 0.94,V
